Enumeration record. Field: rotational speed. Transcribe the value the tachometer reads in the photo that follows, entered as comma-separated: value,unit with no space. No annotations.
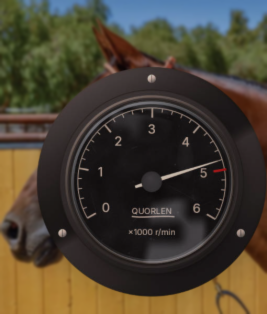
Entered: 4800,rpm
